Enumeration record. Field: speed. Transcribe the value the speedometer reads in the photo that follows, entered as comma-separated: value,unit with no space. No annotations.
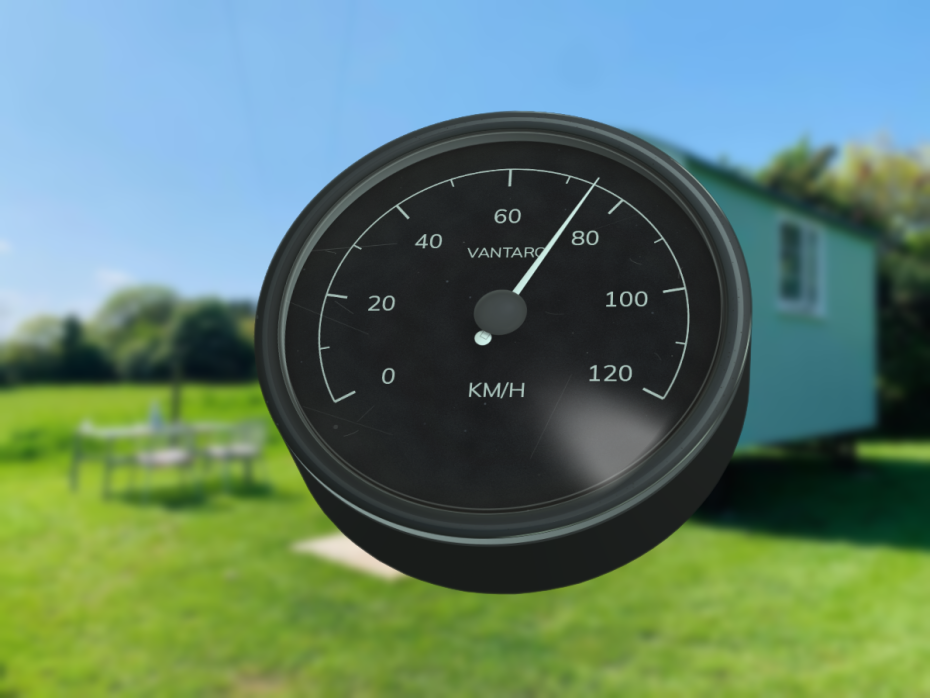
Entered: 75,km/h
